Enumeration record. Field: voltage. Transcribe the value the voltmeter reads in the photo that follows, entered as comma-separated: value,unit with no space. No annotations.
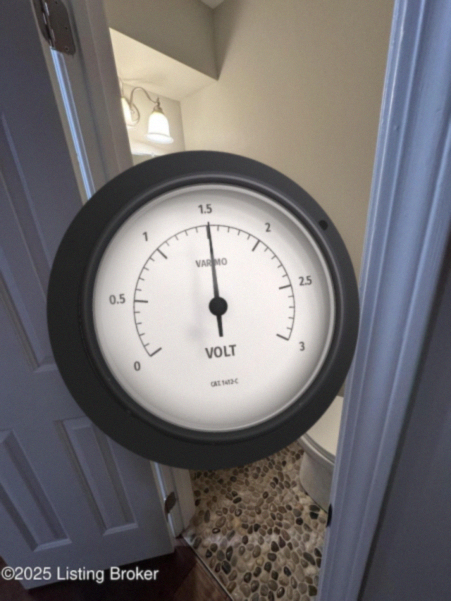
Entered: 1.5,V
